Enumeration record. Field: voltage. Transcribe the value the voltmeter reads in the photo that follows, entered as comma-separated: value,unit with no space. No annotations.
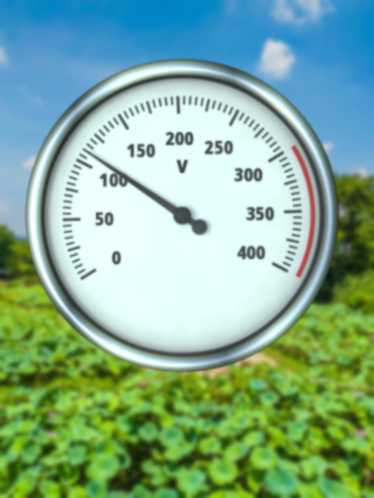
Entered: 110,V
